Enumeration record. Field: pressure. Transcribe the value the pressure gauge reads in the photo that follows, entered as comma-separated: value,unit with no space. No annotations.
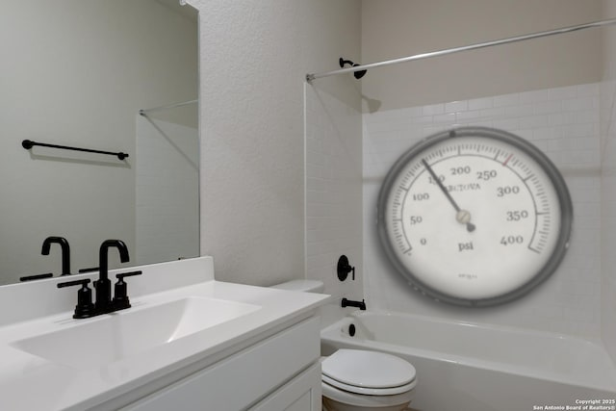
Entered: 150,psi
